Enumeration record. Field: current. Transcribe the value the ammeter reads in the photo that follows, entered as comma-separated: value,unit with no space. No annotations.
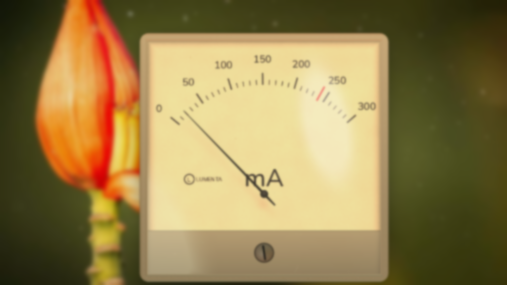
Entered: 20,mA
